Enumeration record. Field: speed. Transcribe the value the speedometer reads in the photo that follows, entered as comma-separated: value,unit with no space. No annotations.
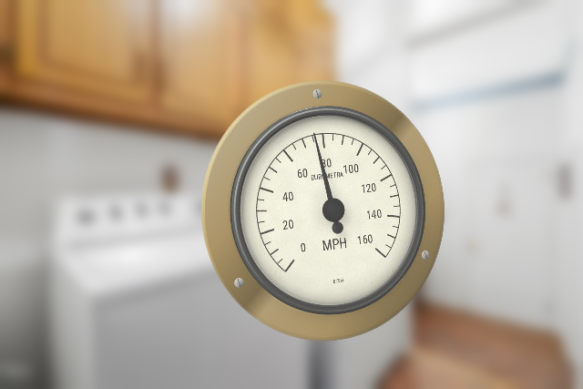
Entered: 75,mph
